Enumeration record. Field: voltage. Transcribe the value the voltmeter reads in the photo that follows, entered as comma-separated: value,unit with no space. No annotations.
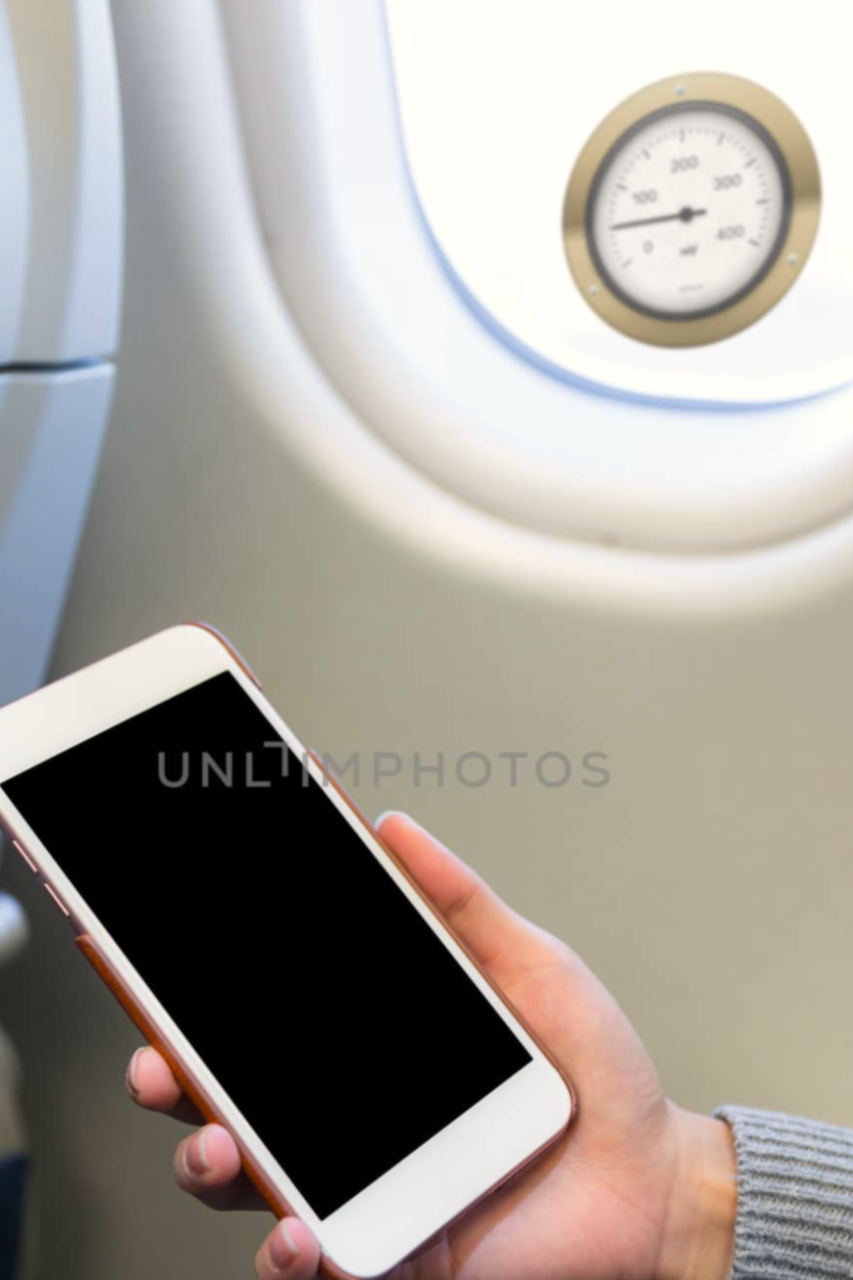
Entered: 50,mV
